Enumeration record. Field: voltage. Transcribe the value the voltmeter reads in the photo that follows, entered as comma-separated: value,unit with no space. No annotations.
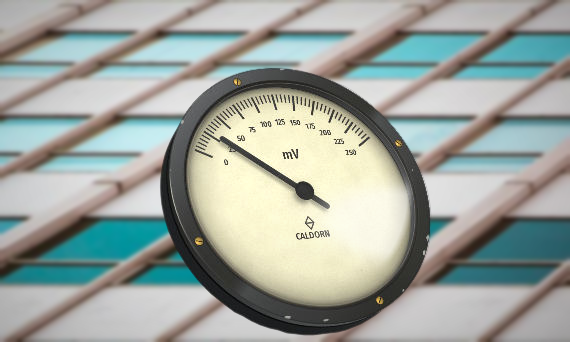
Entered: 25,mV
